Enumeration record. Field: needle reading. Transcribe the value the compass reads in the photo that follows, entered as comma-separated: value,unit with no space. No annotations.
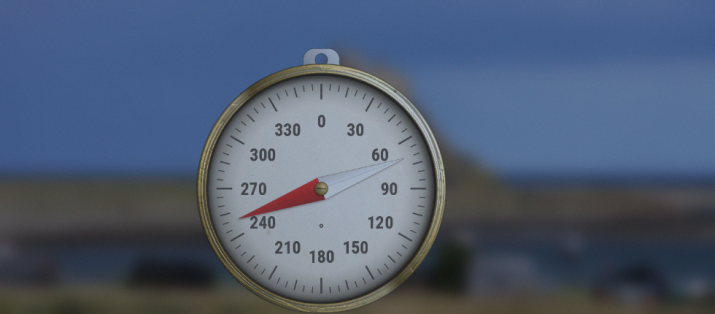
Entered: 250,°
